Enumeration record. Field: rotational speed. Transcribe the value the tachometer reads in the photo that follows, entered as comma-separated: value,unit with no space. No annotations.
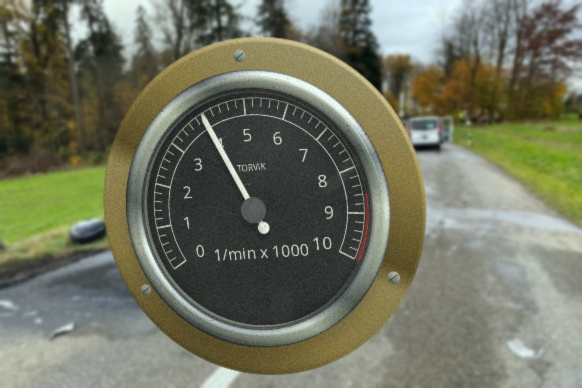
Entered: 4000,rpm
